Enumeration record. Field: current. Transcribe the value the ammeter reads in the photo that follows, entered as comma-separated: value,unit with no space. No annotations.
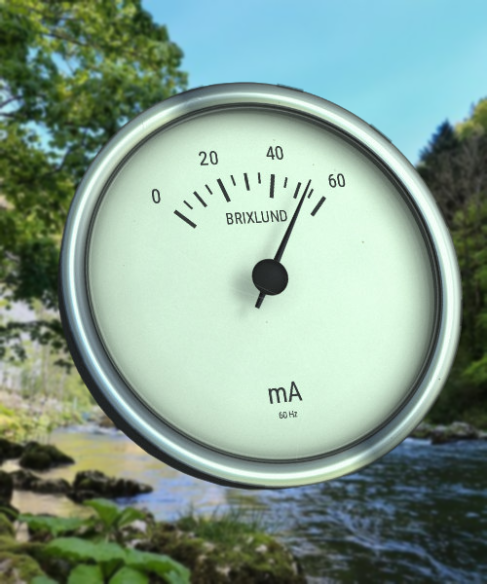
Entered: 52.5,mA
